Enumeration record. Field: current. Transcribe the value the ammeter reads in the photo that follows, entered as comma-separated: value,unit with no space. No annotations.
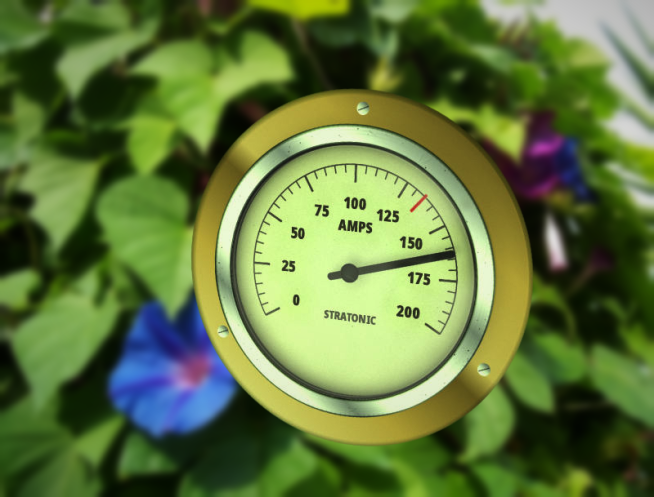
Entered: 162.5,A
